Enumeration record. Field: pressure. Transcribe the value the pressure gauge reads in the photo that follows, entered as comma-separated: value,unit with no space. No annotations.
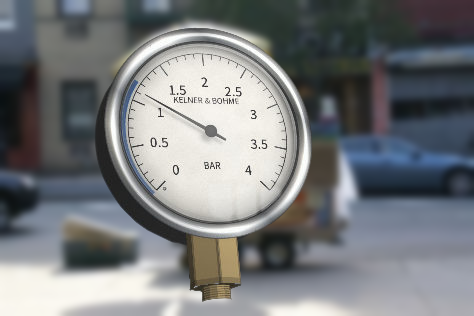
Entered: 1.1,bar
